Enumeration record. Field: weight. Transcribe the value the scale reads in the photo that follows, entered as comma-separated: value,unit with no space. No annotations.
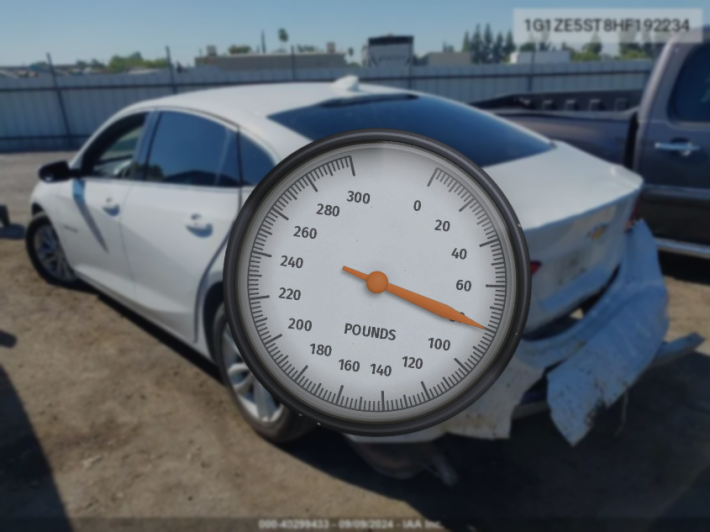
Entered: 80,lb
